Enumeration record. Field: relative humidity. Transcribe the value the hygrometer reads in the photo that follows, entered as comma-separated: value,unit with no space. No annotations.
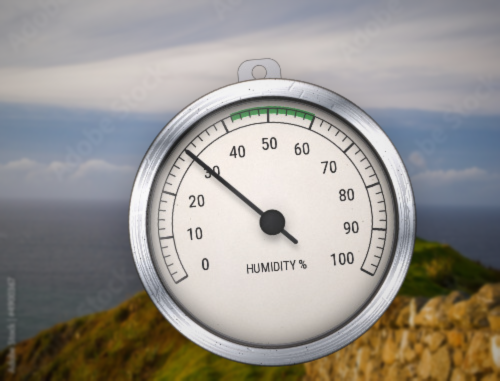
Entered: 30,%
